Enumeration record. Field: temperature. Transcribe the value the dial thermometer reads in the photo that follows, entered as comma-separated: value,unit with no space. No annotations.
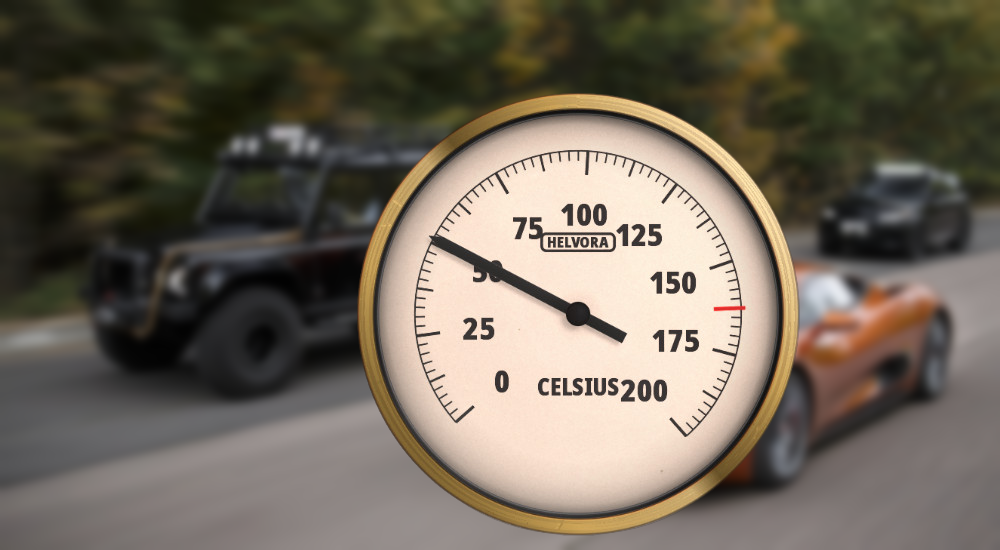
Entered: 51.25,°C
